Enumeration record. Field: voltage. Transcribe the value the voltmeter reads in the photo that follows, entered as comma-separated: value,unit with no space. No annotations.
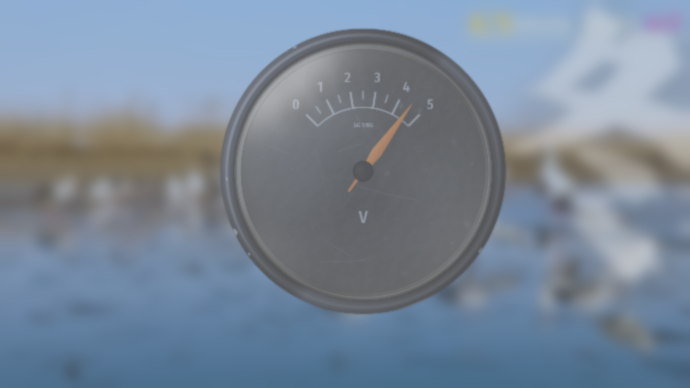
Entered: 4.5,V
